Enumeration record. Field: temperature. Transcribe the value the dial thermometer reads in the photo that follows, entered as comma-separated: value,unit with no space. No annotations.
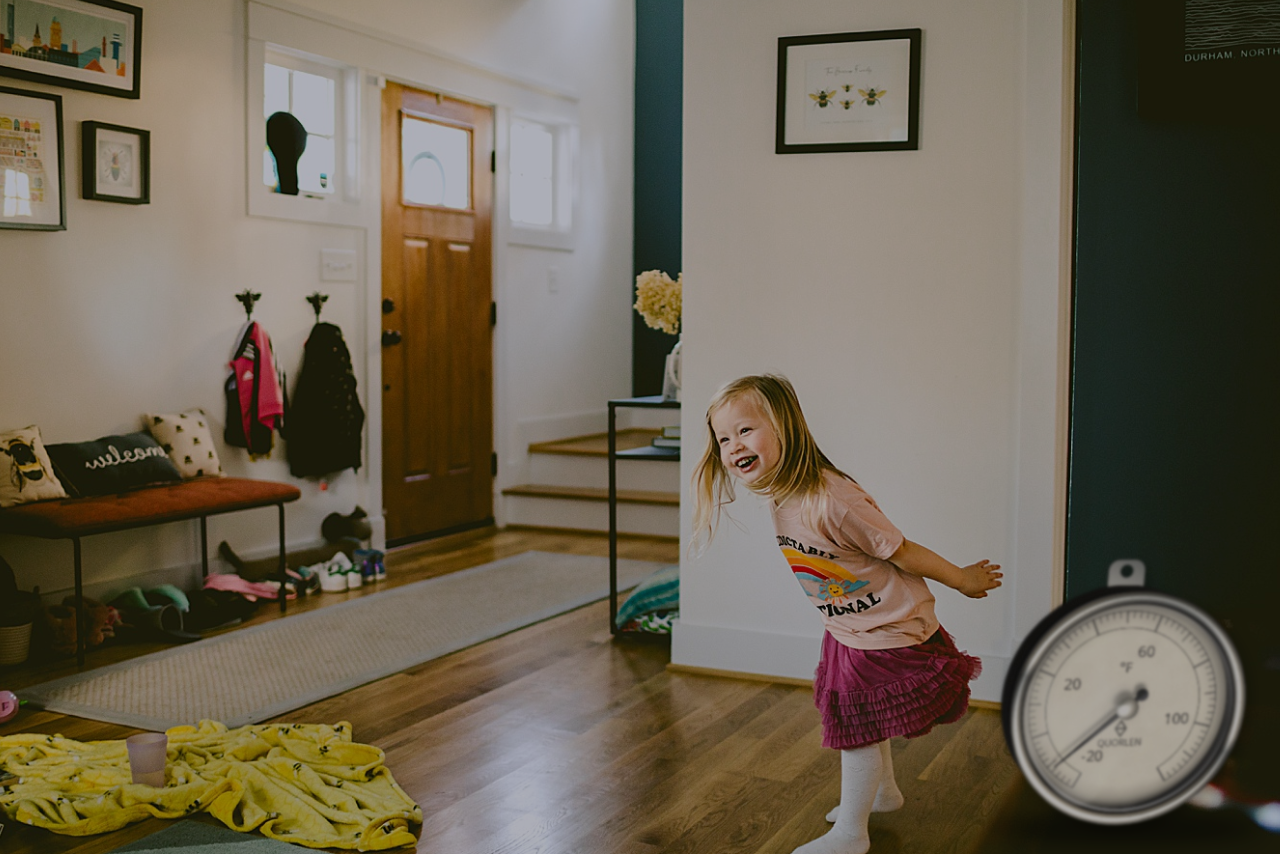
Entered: -10,°F
